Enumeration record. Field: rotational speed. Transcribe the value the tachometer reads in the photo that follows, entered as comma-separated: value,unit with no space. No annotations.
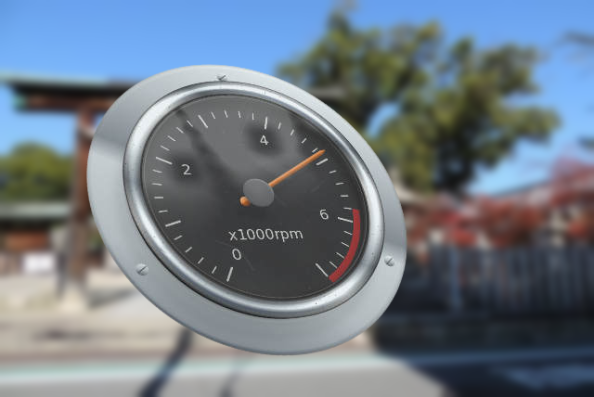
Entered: 4900,rpm
